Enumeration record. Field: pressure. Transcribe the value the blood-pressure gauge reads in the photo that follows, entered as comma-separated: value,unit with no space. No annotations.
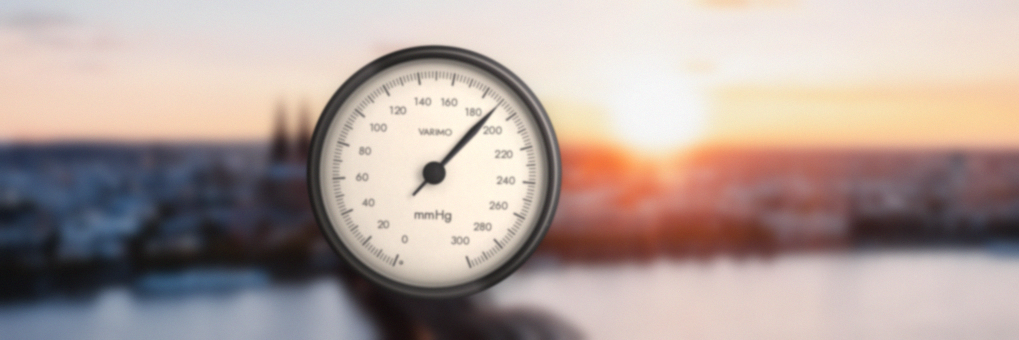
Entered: 190,mmHg
